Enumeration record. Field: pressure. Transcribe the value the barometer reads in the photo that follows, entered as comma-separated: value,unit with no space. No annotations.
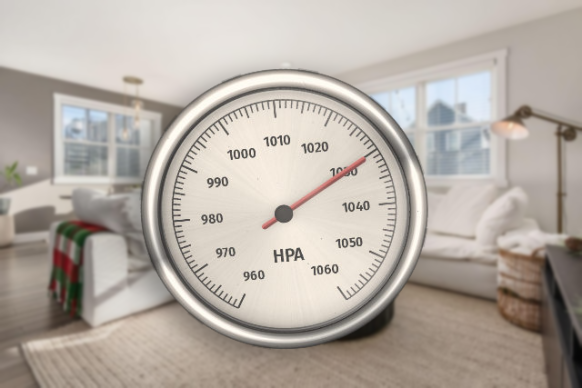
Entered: 1030,hPa
